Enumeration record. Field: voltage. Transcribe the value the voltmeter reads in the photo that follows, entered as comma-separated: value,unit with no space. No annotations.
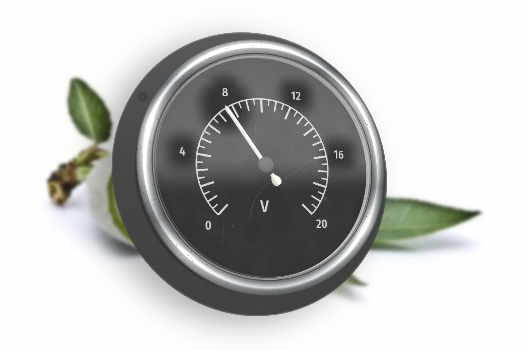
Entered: 7.5,V
